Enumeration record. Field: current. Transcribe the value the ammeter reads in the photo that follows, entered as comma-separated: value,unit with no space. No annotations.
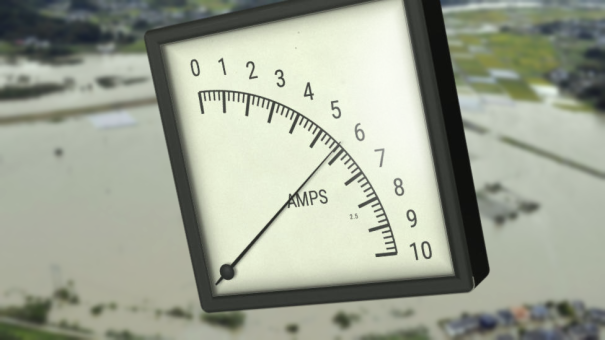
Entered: 5.8,A
